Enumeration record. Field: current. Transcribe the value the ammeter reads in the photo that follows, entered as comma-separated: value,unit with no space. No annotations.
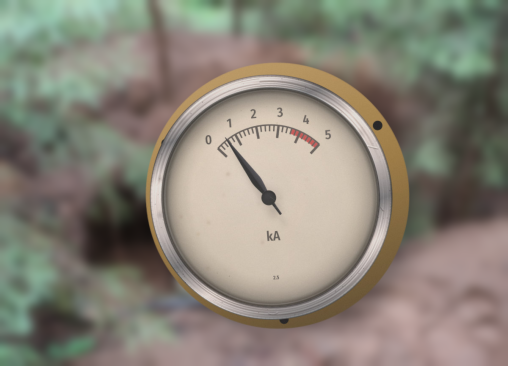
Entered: 0.6,kA
